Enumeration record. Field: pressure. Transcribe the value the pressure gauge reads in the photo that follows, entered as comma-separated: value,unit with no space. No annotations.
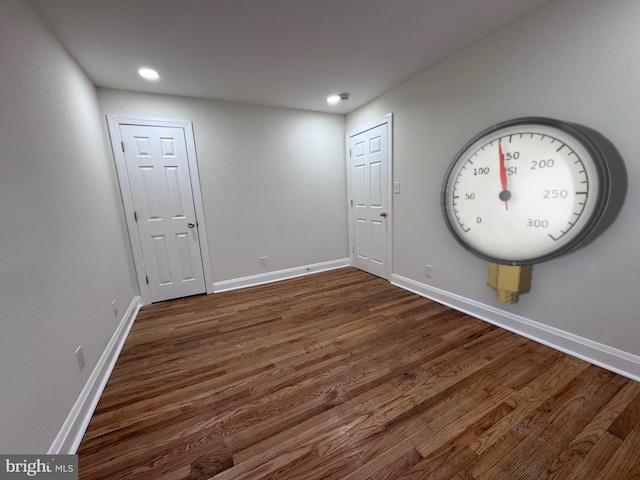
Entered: 140,psi
